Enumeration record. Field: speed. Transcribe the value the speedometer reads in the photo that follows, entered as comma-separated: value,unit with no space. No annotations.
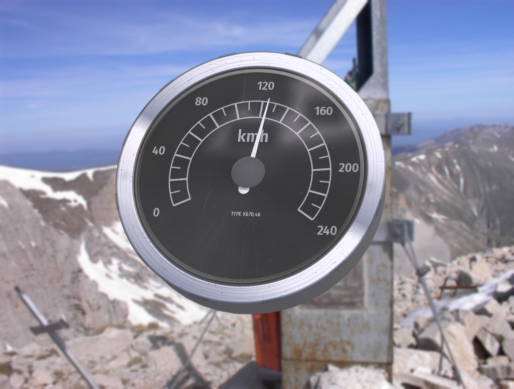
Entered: 125,km/h
